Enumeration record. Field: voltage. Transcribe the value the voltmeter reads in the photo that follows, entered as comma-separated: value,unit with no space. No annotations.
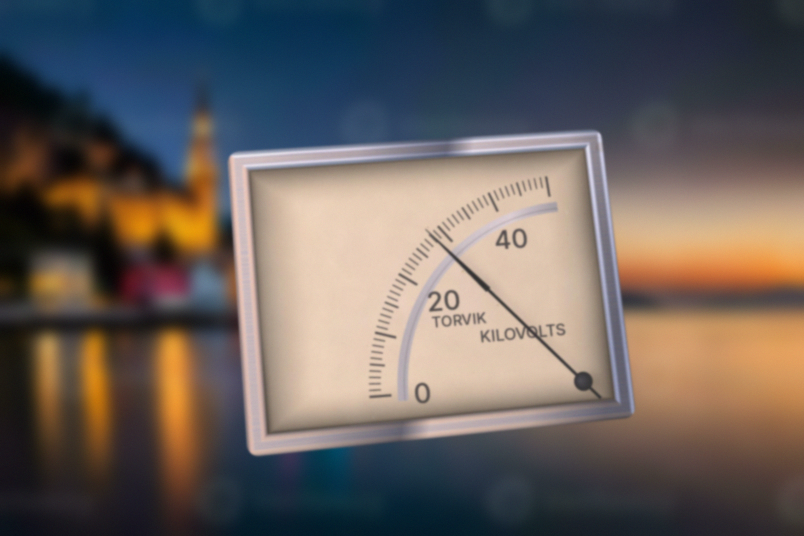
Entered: 28,kV
